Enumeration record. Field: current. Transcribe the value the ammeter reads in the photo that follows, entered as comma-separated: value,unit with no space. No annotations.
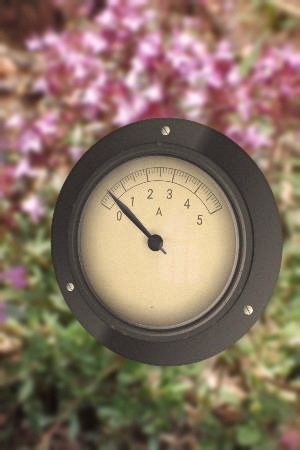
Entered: 0.5,A
